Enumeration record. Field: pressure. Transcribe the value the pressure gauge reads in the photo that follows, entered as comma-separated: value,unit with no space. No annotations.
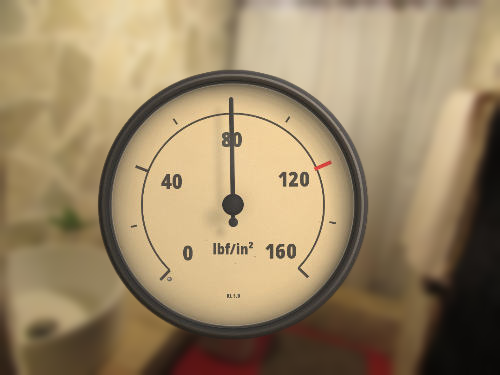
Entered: 80,psi
